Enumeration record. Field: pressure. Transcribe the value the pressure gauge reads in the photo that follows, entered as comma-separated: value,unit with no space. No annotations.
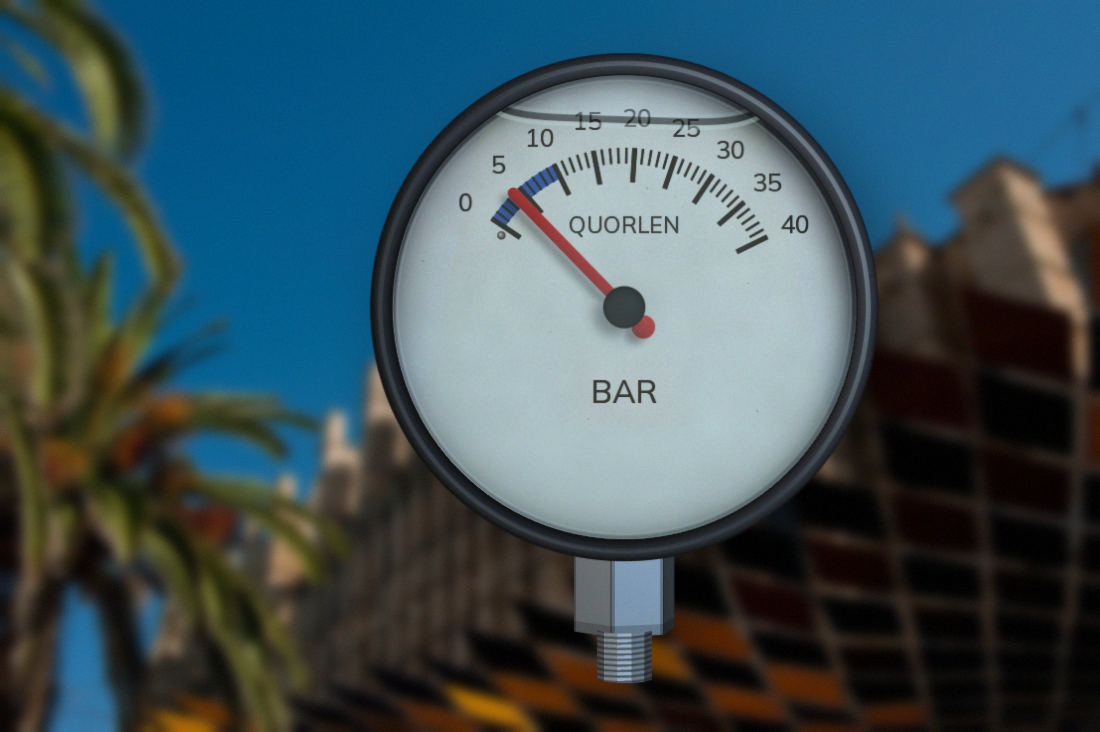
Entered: 4,bar
